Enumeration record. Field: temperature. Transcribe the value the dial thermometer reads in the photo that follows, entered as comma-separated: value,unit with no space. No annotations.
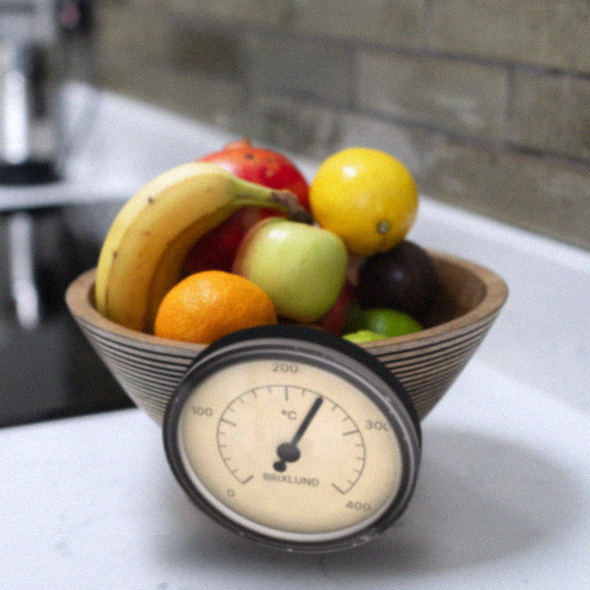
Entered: 240,°C
